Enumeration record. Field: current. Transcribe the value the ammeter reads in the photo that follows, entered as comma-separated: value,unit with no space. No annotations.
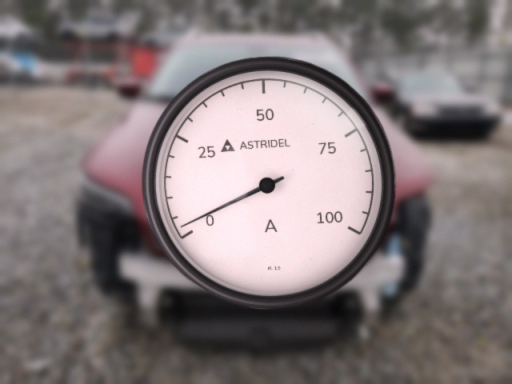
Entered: 2.5,A
